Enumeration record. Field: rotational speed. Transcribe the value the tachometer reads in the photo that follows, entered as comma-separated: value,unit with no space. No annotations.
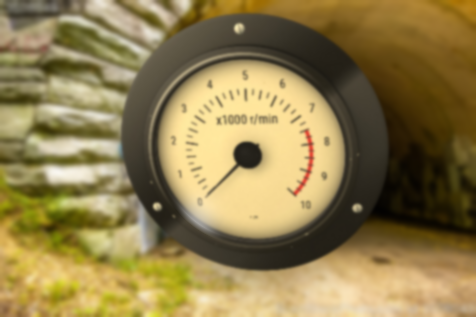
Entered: 0,rpm
